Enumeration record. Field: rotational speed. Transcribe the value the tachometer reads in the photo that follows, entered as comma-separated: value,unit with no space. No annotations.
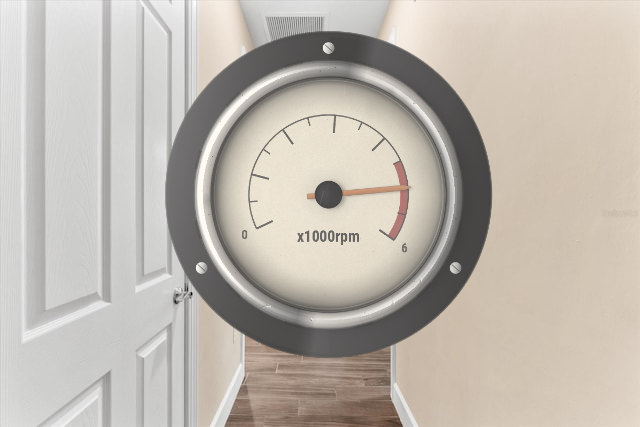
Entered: 5000,rpm
